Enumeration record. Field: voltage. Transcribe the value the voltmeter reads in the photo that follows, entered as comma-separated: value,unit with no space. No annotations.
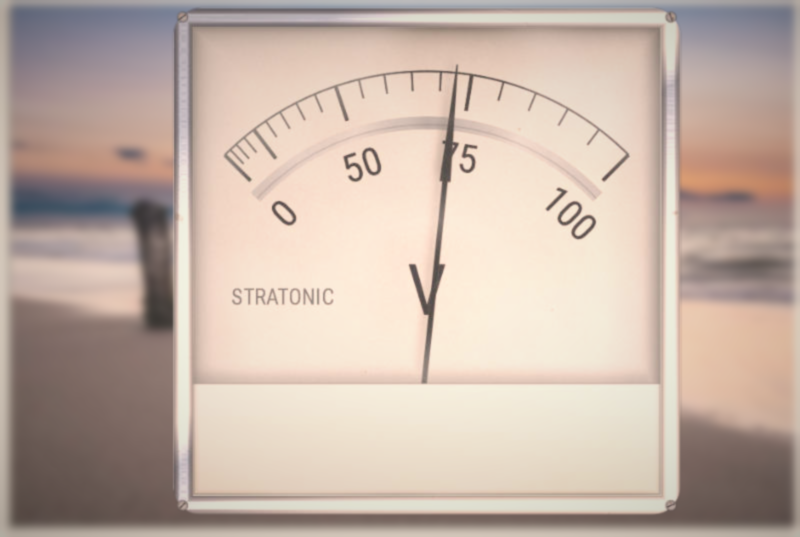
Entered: 72.5,V
